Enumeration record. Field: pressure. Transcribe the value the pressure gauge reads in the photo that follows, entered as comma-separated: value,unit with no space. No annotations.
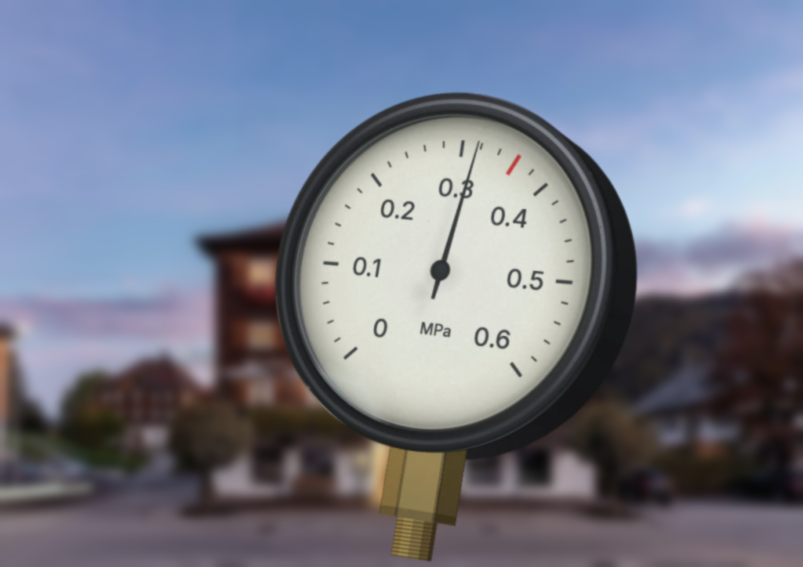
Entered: 0.32,MPa
